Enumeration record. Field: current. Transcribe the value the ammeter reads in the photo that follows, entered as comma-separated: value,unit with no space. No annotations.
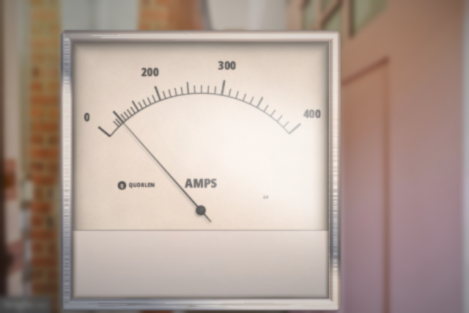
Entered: 100,A
